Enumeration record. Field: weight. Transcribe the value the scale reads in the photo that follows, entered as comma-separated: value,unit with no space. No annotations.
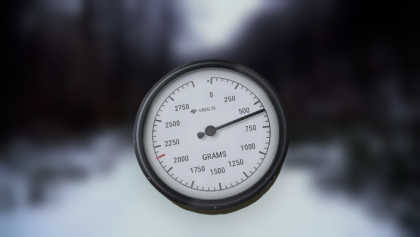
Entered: 600,g
